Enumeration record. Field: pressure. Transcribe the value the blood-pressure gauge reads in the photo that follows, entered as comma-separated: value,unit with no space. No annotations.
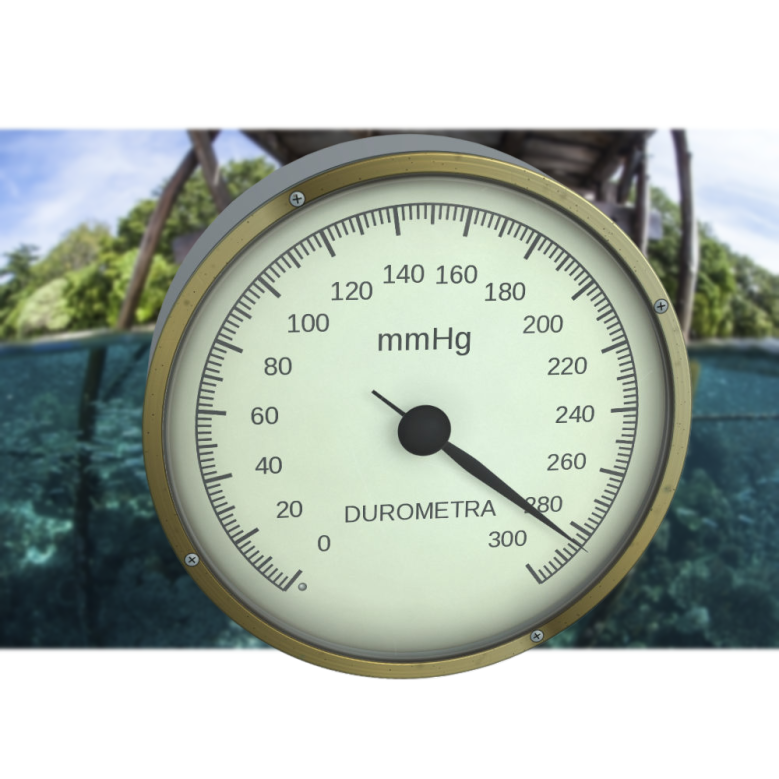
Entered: 284,mmHg
